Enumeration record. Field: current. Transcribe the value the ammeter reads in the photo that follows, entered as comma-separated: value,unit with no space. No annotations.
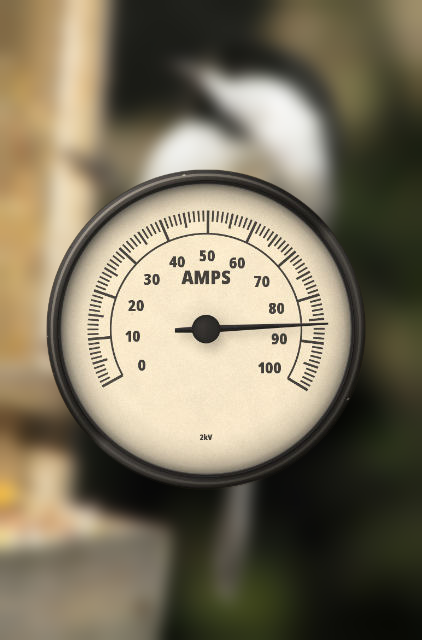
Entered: 86,A
